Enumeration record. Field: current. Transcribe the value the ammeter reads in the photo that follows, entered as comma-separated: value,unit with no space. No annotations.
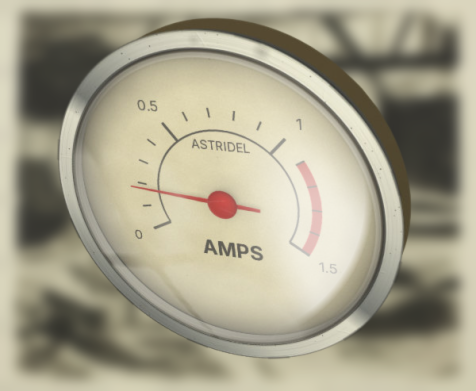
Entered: 0.2,A
